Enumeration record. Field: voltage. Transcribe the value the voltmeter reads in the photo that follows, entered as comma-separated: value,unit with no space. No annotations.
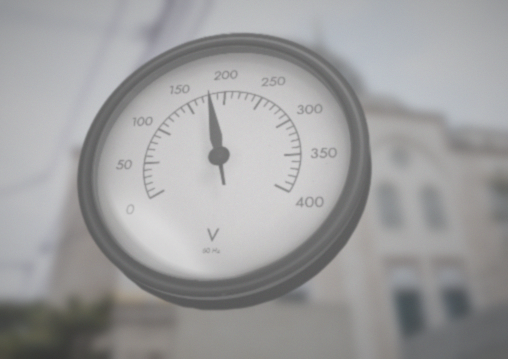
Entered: 180,V
